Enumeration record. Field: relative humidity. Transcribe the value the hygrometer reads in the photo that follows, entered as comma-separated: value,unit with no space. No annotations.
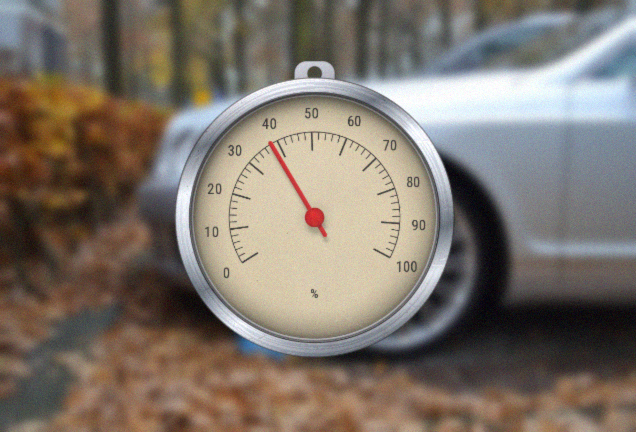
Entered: 38,%
